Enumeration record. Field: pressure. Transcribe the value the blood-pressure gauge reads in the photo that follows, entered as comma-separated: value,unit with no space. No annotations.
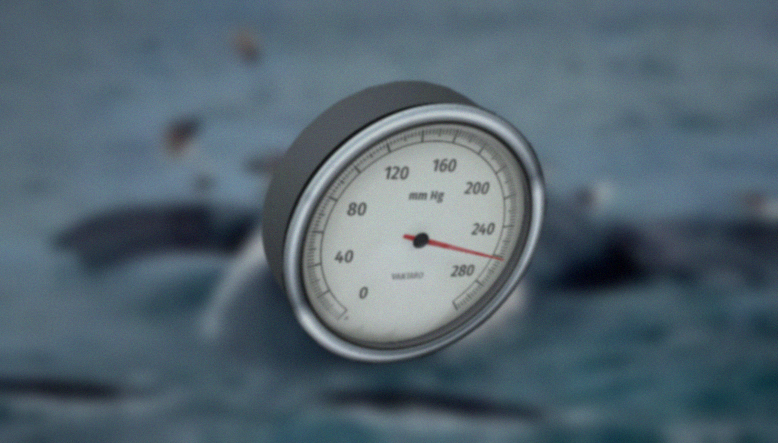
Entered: 260,mmHg
